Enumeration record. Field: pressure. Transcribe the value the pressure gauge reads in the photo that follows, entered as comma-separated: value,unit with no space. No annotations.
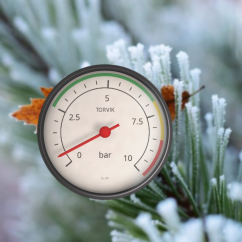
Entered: 0.5,bar
